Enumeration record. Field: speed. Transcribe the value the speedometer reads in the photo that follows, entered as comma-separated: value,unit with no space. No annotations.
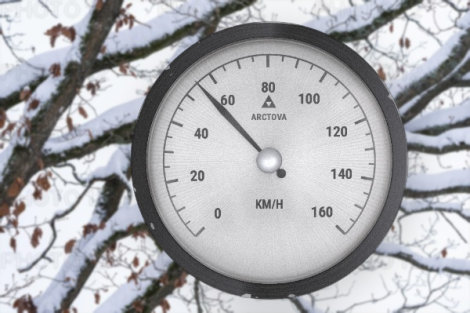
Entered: 55,km/h
